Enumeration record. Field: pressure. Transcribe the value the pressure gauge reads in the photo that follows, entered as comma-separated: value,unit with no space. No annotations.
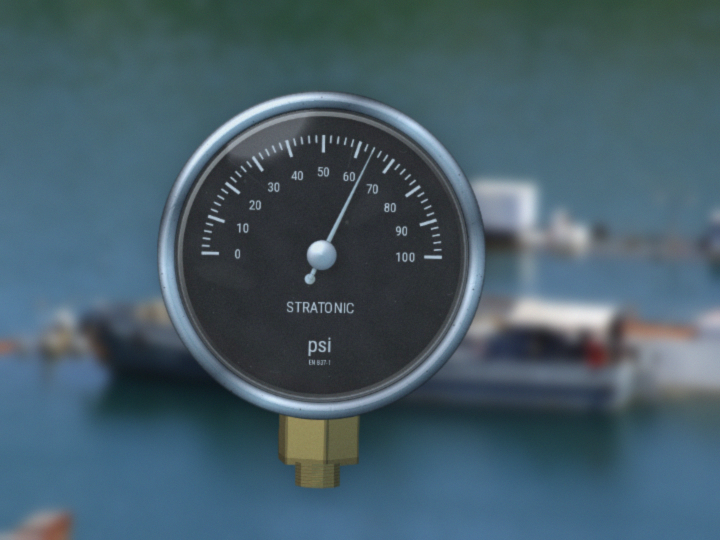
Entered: 64,psi
